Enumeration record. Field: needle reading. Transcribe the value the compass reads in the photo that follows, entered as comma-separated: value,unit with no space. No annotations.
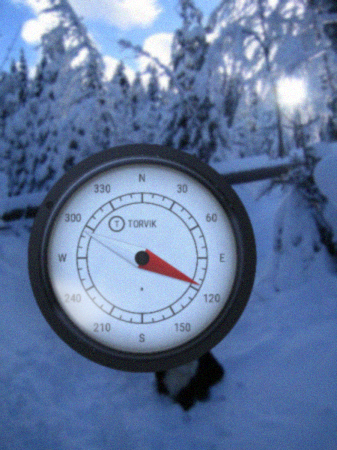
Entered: 115,°
